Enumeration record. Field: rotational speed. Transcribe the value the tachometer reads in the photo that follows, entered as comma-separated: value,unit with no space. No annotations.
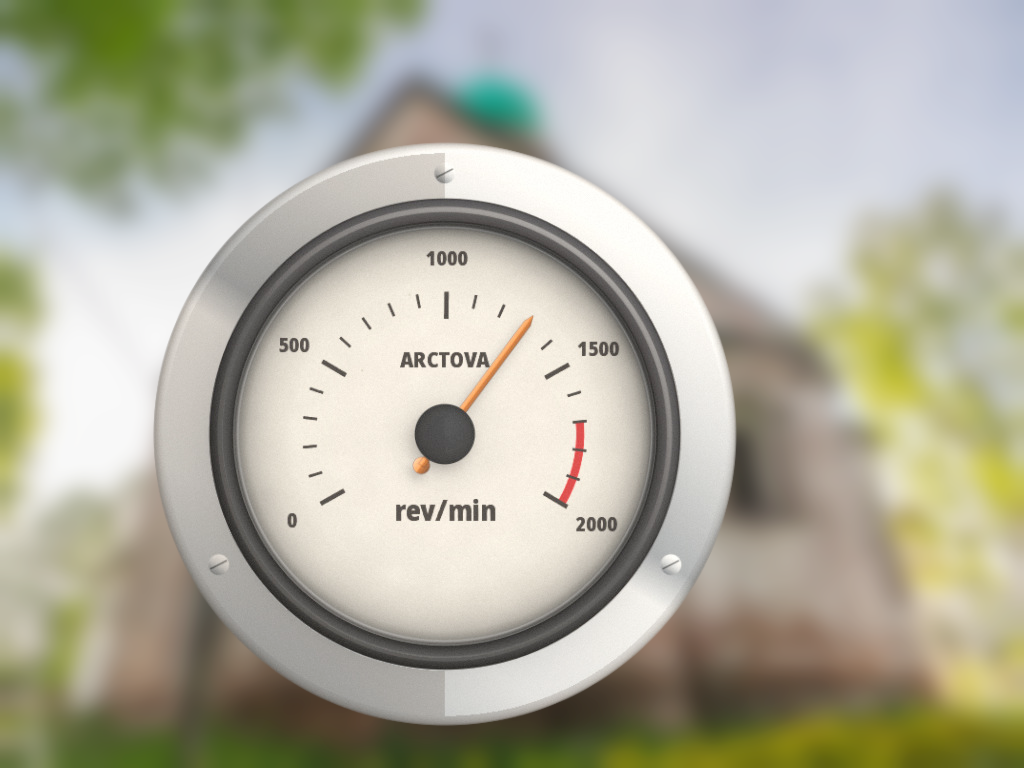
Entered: 1300,rpm
